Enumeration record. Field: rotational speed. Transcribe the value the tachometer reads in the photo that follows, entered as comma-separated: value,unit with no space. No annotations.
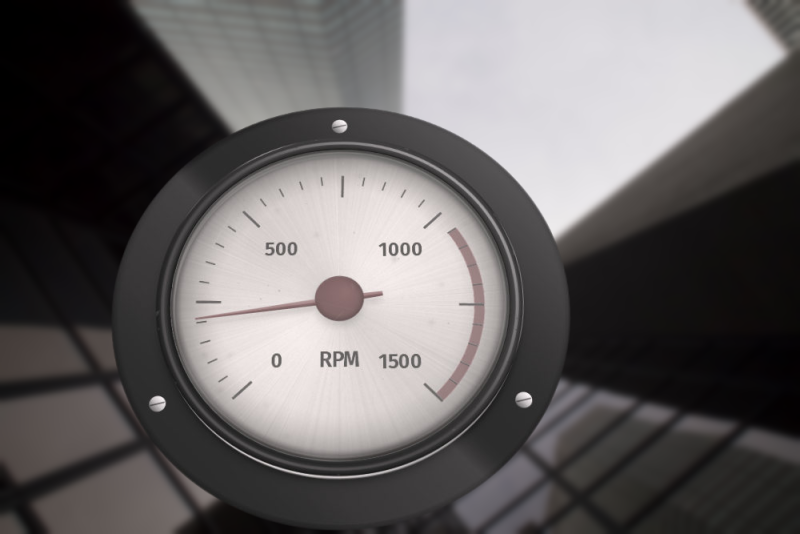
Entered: 200,rpm
